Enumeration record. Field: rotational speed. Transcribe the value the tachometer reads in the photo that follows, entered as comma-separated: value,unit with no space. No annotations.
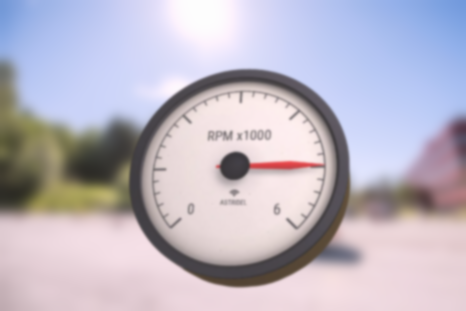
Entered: 5000,rpm
